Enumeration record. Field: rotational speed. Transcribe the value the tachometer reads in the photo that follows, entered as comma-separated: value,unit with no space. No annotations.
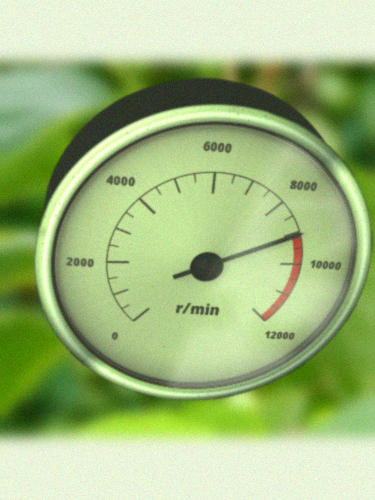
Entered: 9000,rpm
